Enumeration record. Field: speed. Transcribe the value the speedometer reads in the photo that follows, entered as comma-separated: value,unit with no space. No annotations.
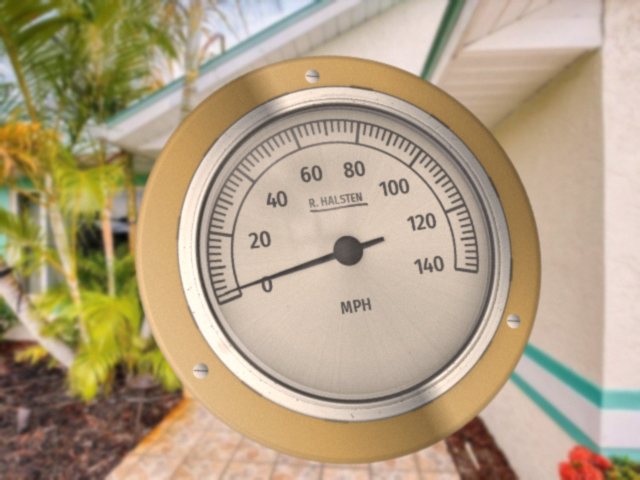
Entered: 2,mph
